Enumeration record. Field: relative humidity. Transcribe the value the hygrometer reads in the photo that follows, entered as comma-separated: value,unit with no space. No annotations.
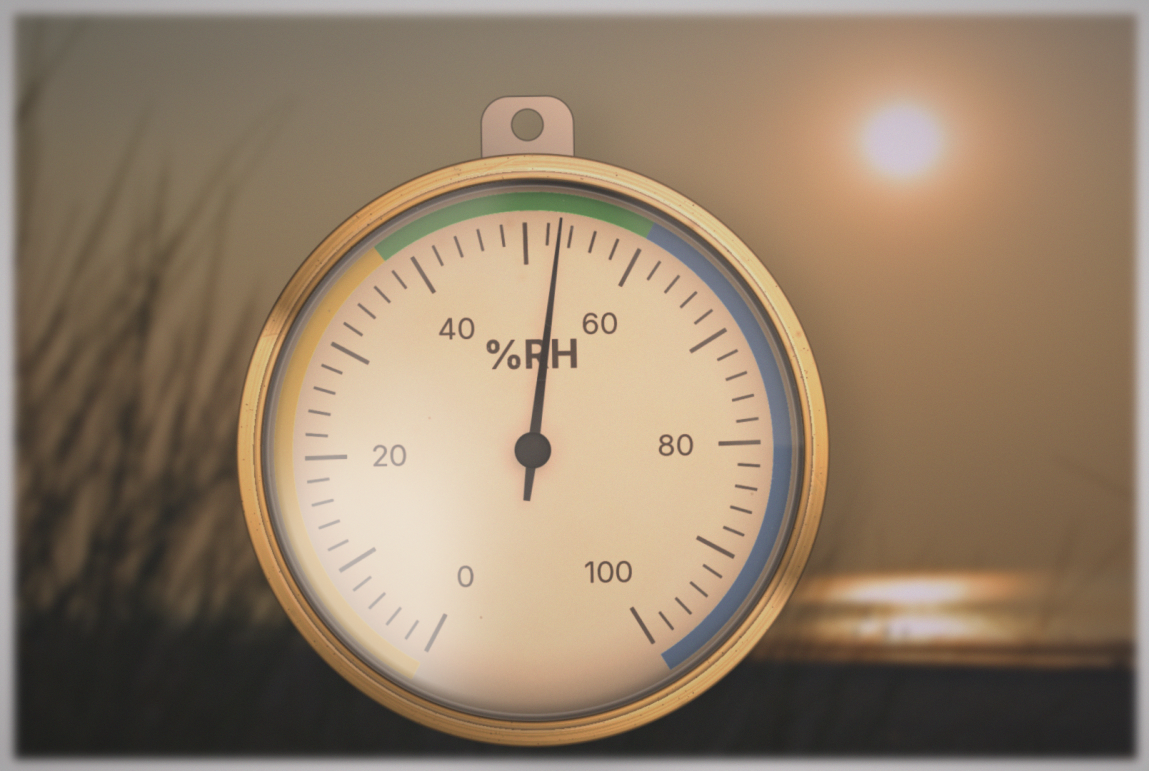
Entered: 53,%
